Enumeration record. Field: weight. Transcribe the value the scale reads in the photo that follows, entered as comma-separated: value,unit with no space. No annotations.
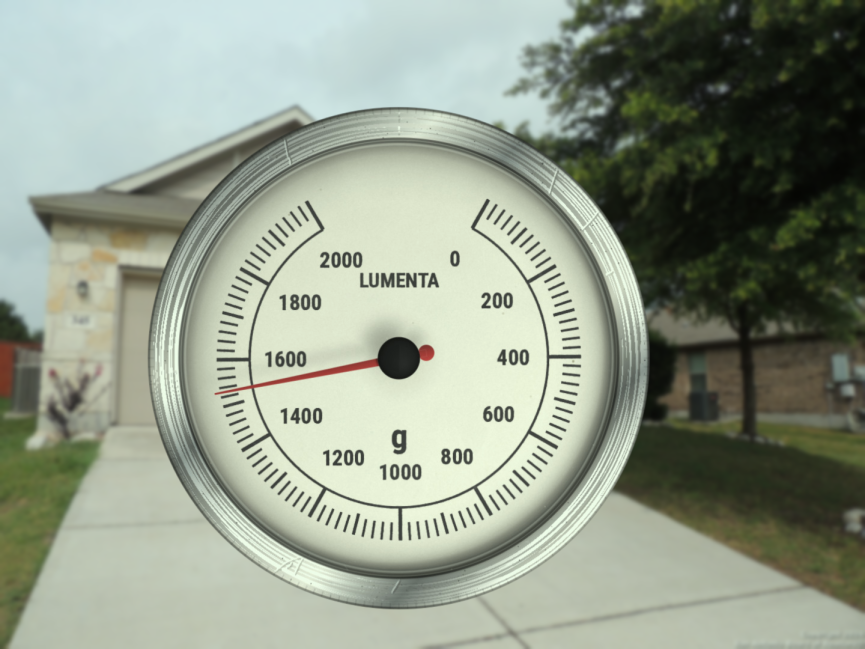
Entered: 1530,g
